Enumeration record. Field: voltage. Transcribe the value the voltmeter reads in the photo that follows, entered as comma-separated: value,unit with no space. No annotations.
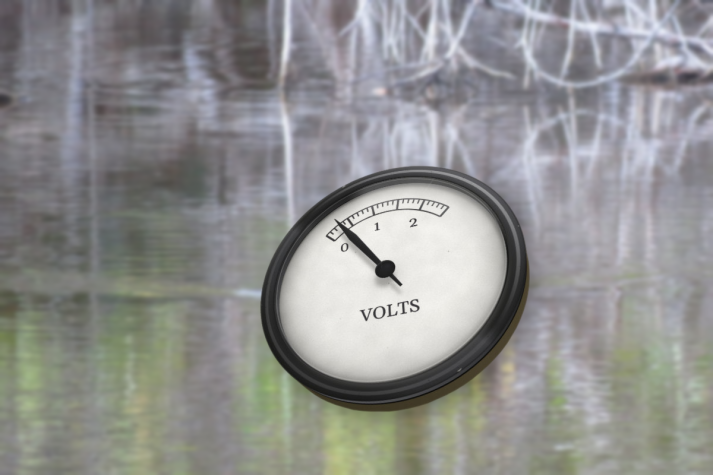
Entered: 0.3,V
